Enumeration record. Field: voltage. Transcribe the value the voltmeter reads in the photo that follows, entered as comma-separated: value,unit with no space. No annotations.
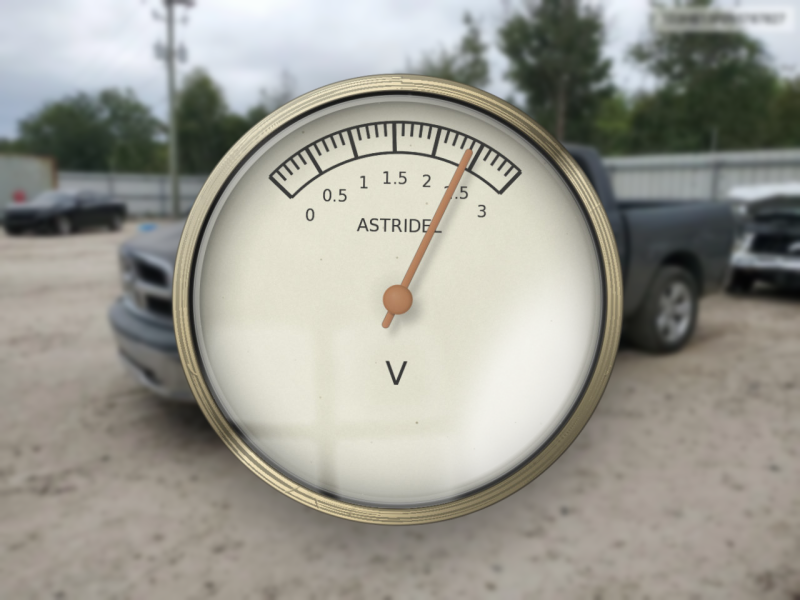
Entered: 2.4,V
